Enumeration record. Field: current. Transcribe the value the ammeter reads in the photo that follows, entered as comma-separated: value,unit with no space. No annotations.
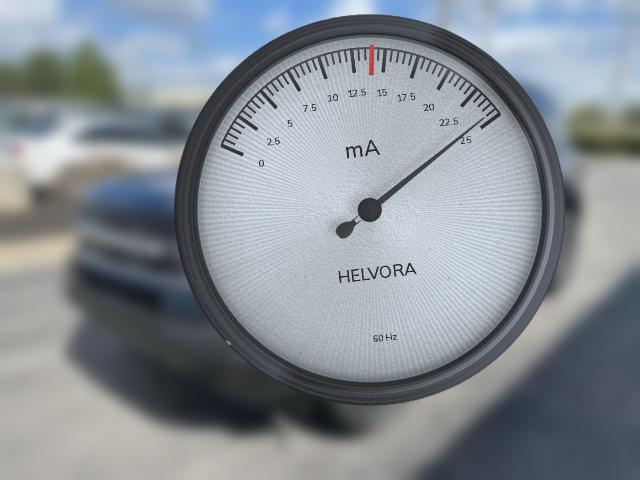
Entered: 24.5,mA
